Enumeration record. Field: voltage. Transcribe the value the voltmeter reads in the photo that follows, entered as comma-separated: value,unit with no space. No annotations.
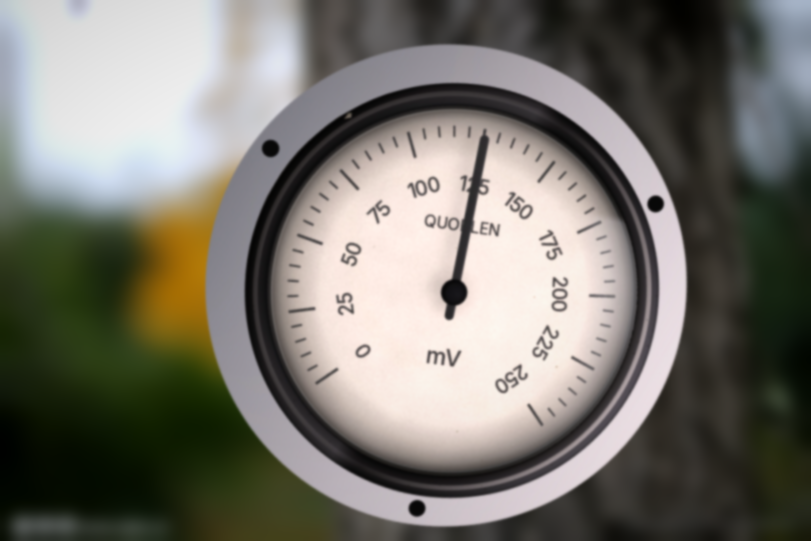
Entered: 125,mV
